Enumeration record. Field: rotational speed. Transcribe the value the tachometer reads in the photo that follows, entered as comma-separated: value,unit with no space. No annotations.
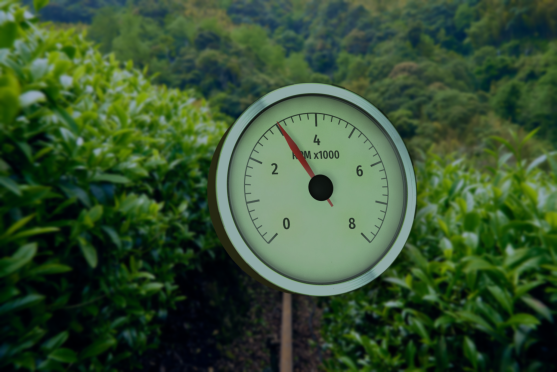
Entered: 3000,rpm
